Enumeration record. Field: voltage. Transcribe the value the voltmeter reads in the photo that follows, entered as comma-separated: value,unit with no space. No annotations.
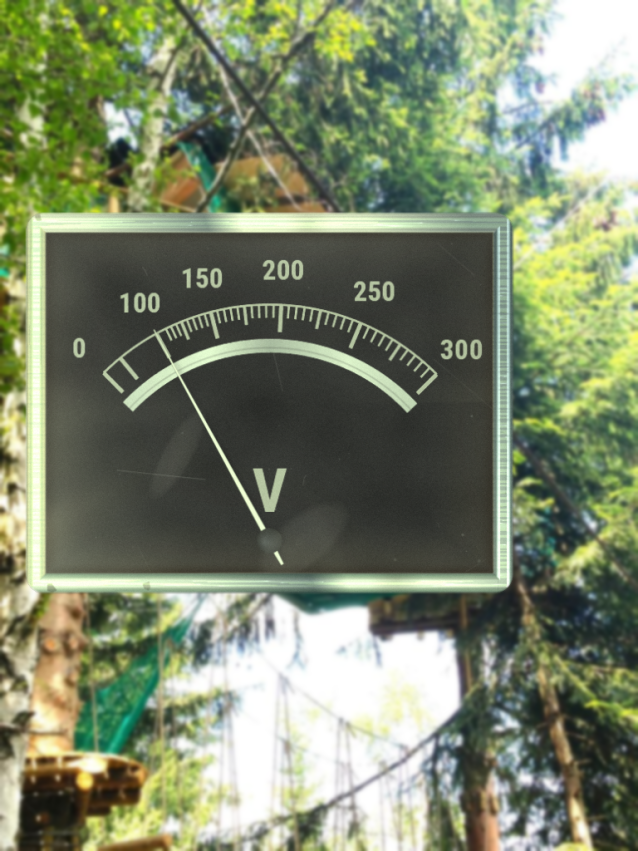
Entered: 100,V
